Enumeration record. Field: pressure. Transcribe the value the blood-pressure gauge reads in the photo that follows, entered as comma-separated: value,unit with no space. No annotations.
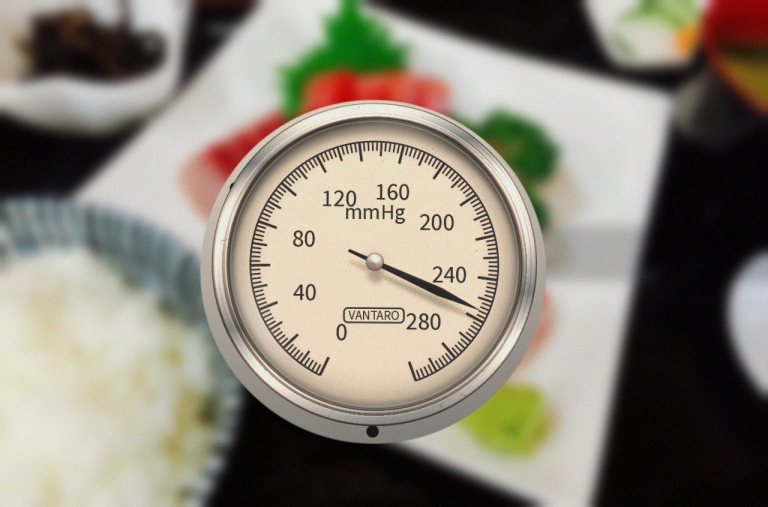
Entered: 256,mmHg
